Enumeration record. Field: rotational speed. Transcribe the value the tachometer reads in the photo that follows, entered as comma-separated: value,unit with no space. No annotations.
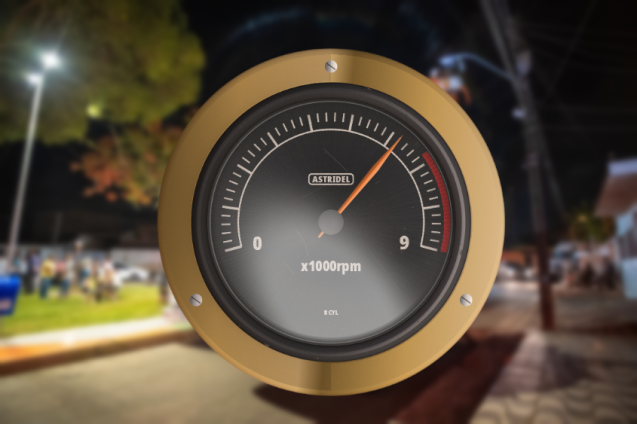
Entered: 6200,rpm
